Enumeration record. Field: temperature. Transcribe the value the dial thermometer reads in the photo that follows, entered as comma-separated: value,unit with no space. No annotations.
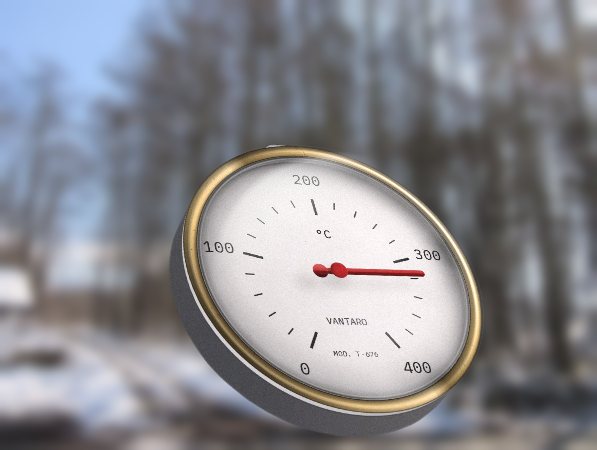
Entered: 320,°C
